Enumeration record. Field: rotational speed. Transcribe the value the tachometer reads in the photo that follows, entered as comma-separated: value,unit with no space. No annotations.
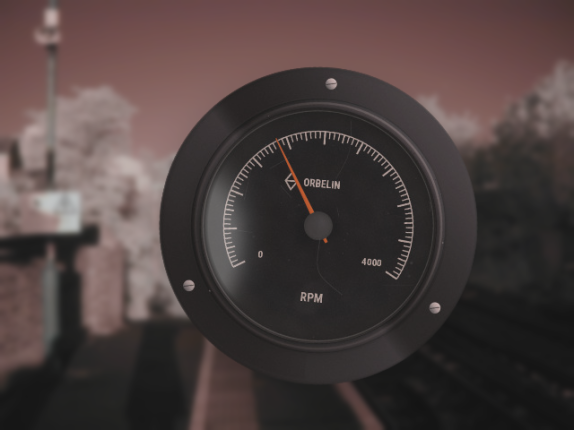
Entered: 1500,rpm
